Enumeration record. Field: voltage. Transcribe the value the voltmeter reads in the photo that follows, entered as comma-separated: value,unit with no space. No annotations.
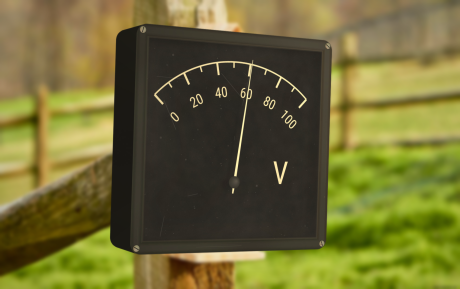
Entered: 60,V
